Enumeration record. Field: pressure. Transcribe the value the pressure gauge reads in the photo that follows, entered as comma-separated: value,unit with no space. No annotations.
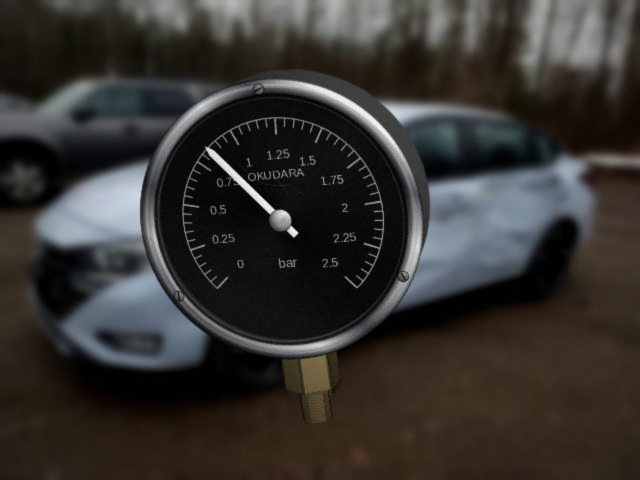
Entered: 0.85,bar
